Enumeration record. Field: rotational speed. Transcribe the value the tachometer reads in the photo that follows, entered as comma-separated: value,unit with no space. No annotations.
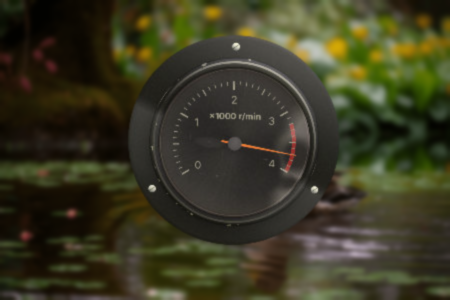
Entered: 3700,rpm
